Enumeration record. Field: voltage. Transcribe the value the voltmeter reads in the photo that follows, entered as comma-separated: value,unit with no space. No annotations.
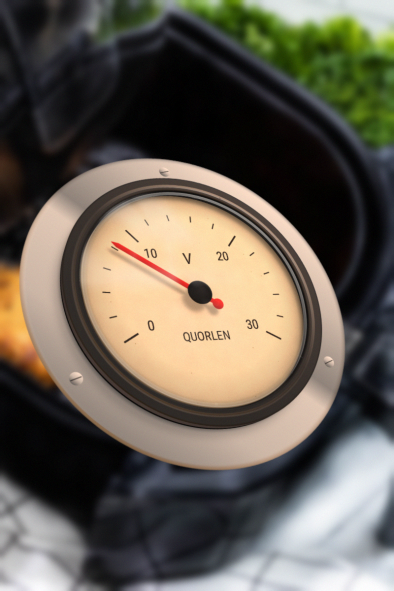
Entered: 8,V
